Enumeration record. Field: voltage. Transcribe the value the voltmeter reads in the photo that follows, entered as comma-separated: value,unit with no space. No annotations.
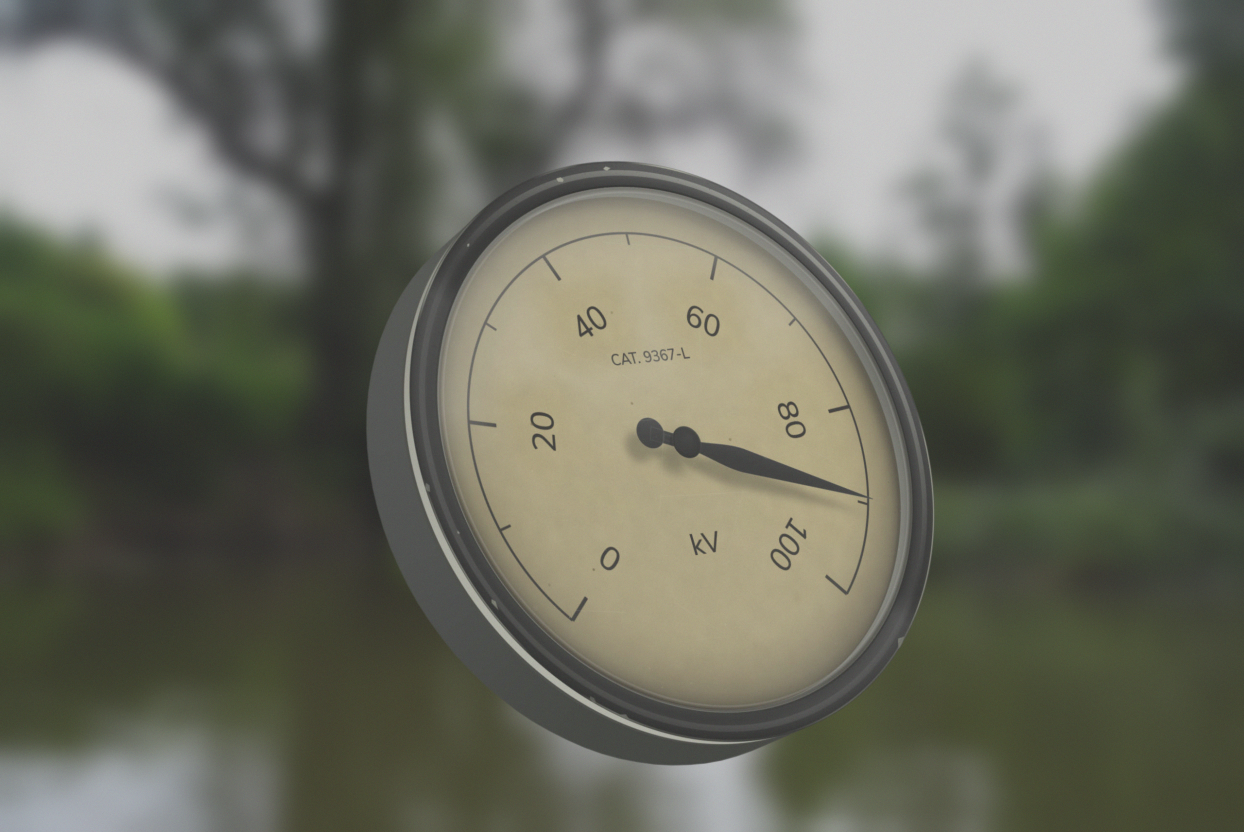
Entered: 90,kV
